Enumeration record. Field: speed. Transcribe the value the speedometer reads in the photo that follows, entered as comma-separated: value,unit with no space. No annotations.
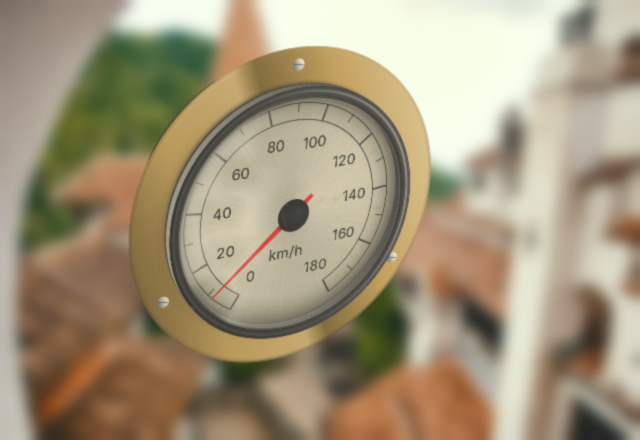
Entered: 10,km/h
